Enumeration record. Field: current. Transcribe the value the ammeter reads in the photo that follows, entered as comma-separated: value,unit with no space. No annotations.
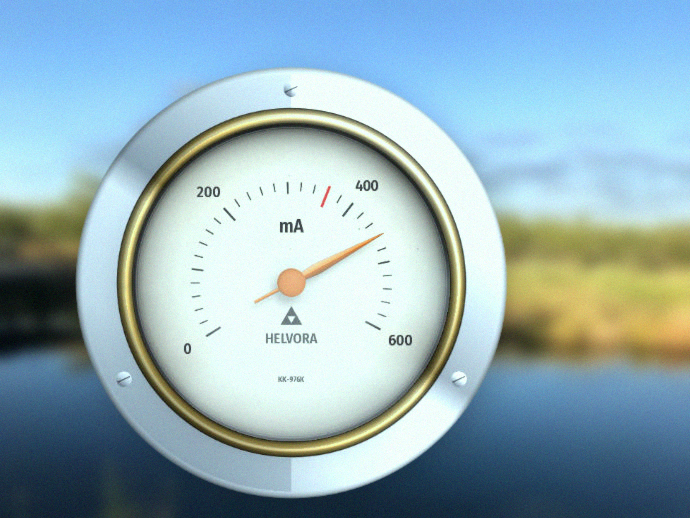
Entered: 460,mA
